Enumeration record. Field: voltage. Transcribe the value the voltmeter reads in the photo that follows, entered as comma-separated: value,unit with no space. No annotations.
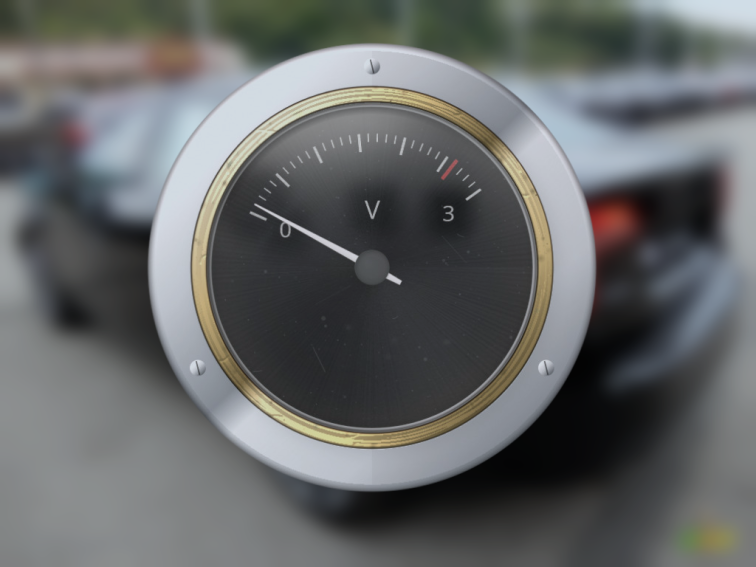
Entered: 0.1,V
